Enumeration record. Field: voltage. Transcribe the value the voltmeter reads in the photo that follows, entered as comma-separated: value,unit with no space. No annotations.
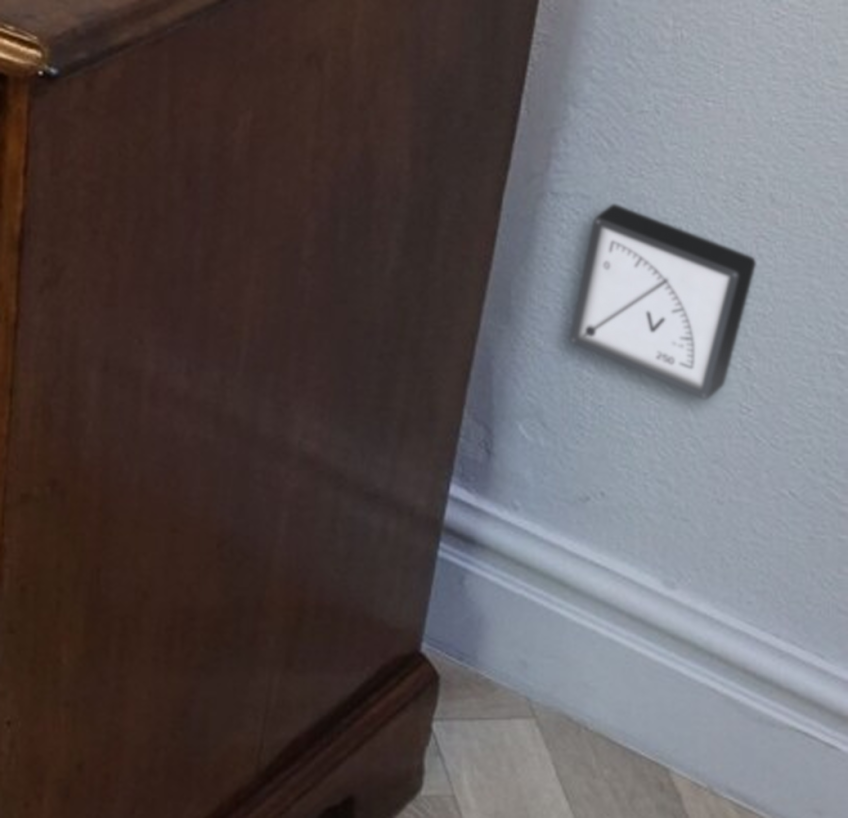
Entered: 100,V
